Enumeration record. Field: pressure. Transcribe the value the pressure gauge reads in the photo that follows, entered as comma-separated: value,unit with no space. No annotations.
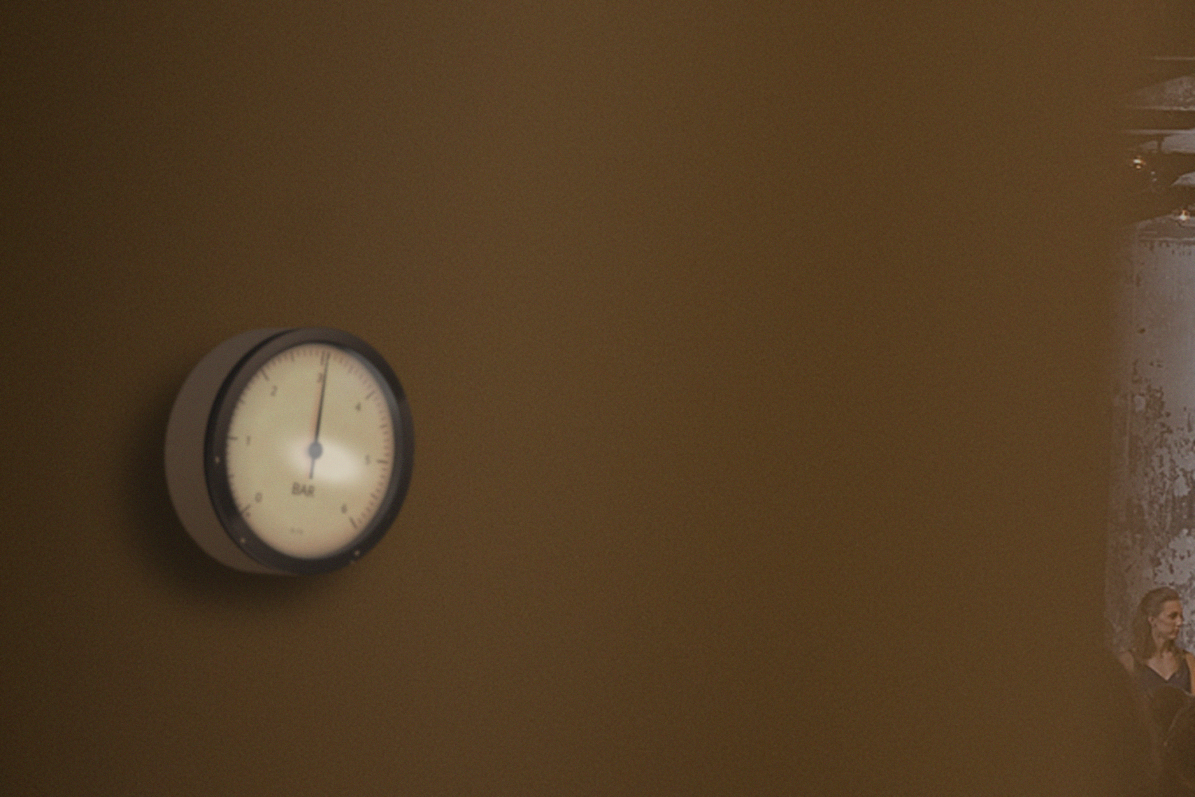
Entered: 3,bar
